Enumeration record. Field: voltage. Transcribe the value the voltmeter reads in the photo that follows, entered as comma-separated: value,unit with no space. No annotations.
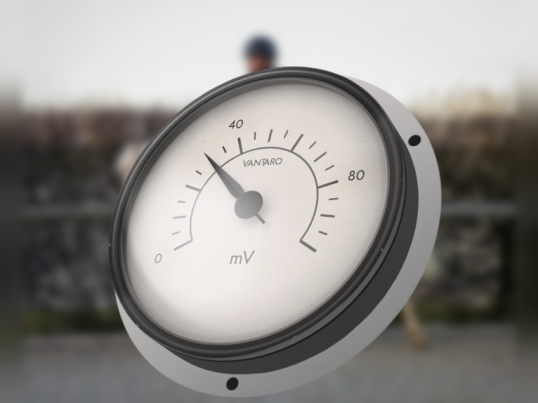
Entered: 30,mV
